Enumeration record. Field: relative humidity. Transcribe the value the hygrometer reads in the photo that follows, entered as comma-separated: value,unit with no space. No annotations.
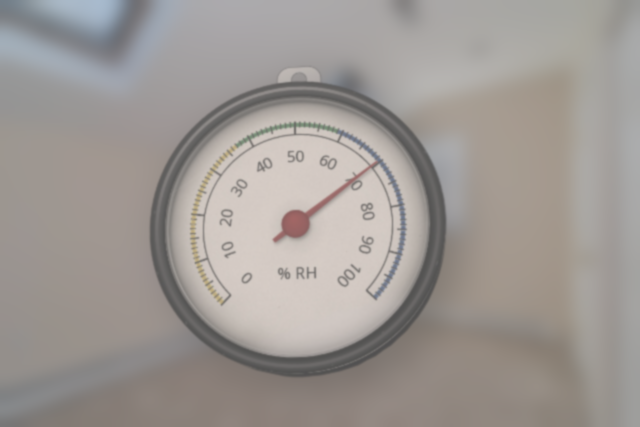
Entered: 70,%
